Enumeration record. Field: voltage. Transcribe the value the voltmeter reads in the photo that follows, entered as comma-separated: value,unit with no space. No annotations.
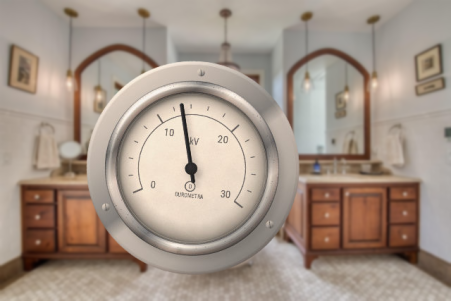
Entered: 13,kV
